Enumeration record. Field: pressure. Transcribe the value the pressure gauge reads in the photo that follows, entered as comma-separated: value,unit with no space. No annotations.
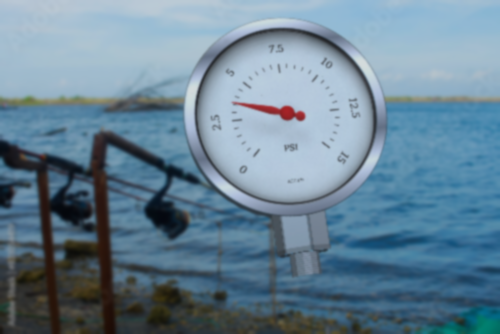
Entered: 3.5,psi
